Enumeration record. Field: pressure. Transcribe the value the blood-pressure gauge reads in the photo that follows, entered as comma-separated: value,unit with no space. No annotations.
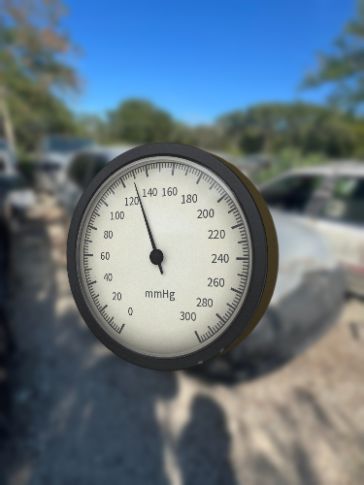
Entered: 130,mmHg
